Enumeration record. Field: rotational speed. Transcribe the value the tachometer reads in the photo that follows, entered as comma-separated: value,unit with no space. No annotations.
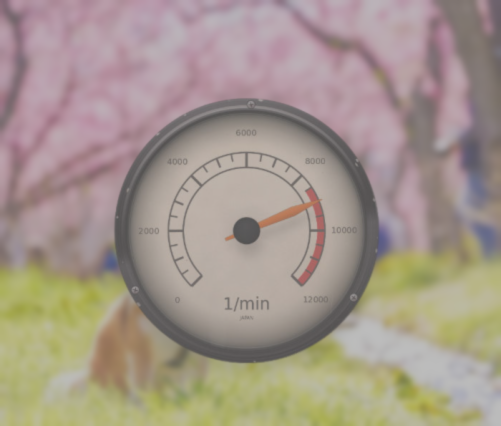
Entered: 9000,rpm
